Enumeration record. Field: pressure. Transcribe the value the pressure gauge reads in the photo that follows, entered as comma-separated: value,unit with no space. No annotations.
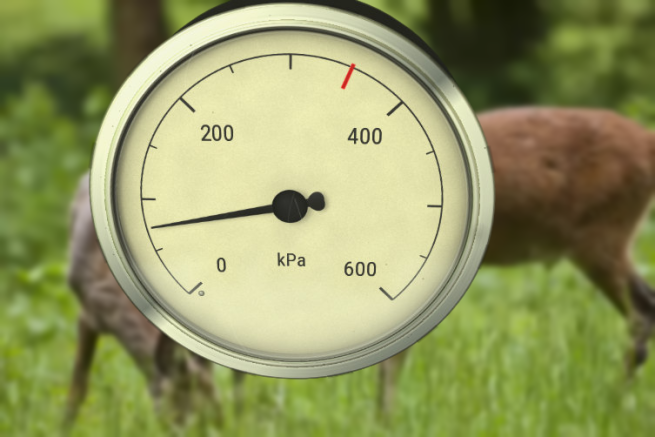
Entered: 75,kPa
